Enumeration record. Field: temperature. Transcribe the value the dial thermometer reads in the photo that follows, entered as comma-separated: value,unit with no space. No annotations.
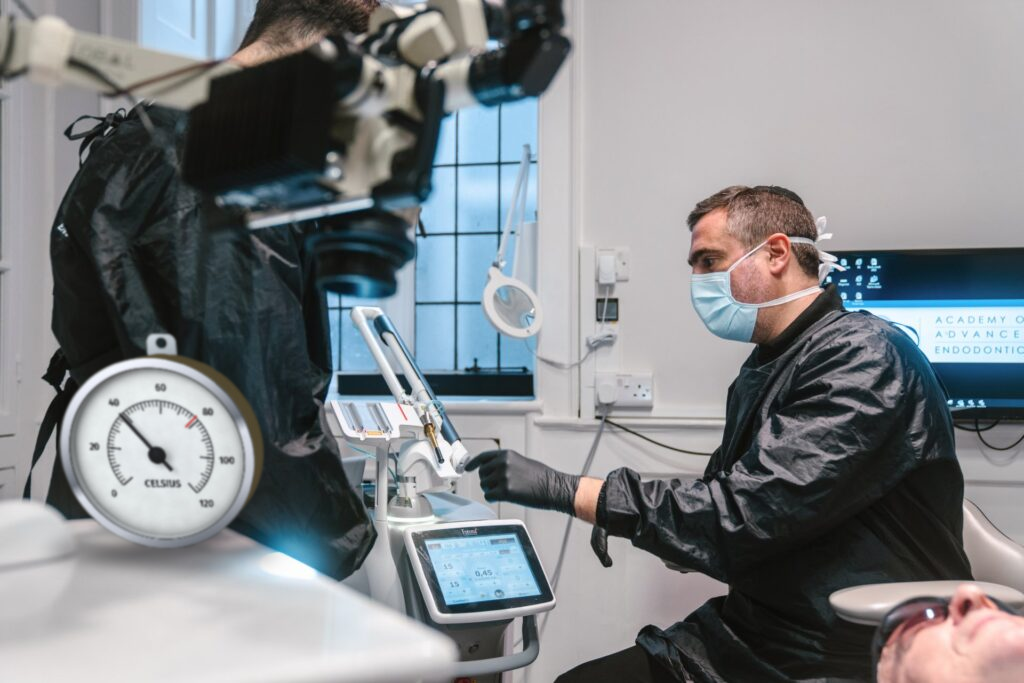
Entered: 40,°C
